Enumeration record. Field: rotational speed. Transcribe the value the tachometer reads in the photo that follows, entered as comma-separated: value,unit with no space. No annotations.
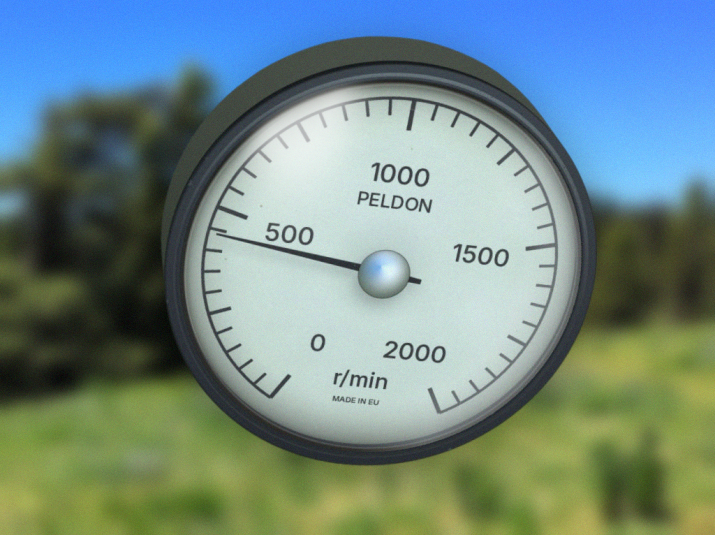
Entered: 450,rpm
